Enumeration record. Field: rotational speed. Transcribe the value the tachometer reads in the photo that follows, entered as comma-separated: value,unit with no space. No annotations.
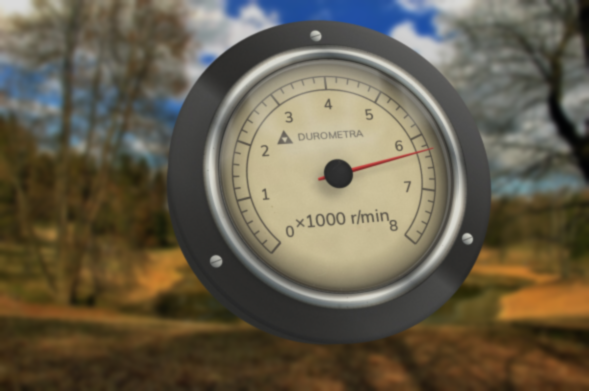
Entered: 6300,rpm
